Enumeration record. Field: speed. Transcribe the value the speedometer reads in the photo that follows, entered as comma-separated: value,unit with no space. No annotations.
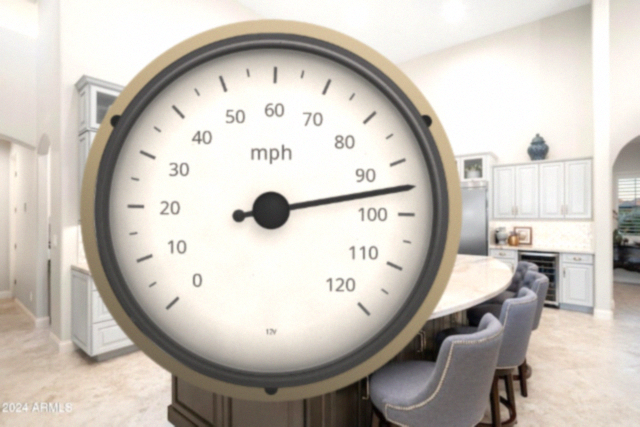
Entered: 95,mph
